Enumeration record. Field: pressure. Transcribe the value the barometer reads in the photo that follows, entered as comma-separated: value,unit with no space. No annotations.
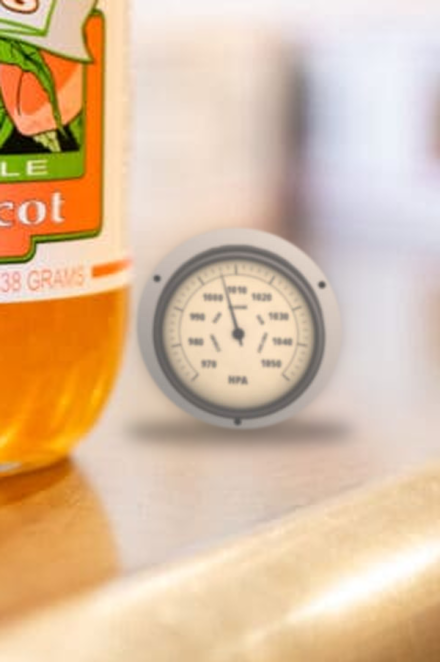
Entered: 1006,hPa
